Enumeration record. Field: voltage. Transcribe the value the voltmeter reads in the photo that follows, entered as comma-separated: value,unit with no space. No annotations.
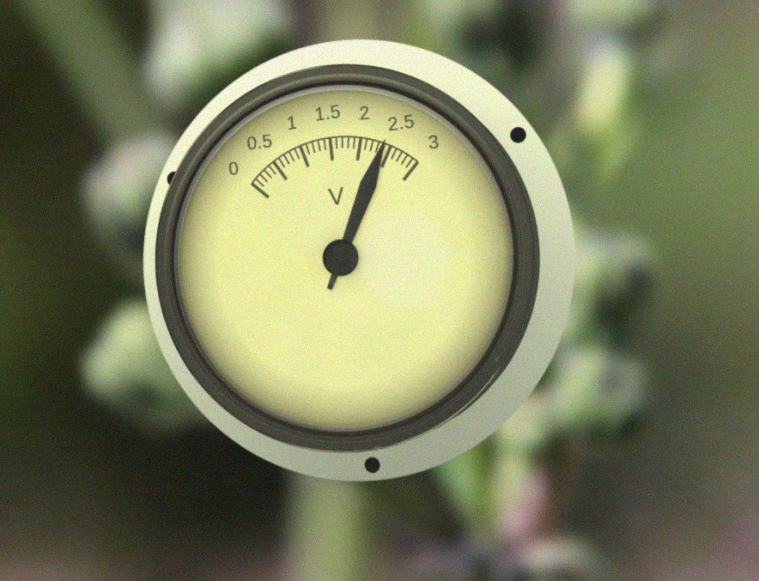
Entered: 2.4,V
